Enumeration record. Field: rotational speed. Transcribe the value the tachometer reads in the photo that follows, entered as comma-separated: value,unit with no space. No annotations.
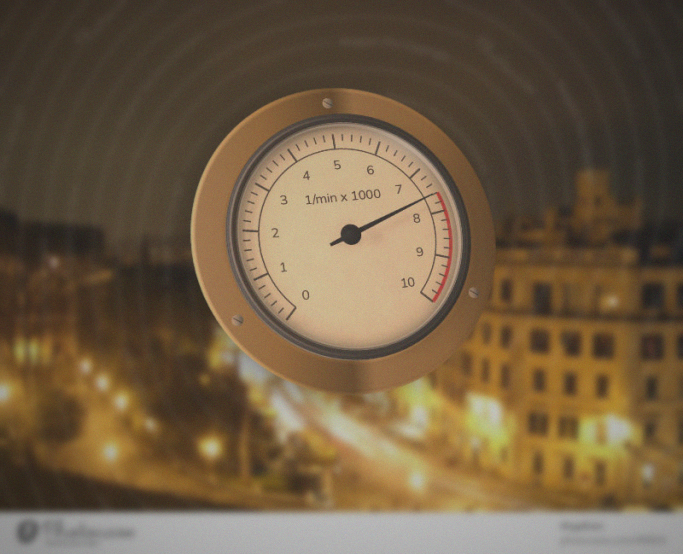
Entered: 7600,rpm
